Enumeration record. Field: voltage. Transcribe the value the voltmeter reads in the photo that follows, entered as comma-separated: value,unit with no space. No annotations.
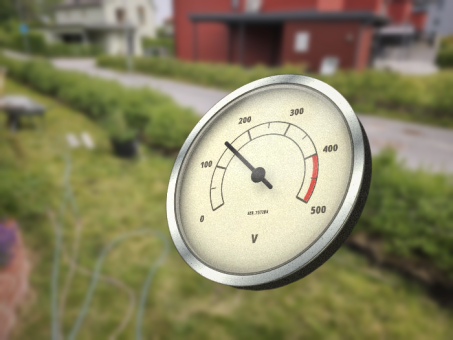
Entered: 150,V
